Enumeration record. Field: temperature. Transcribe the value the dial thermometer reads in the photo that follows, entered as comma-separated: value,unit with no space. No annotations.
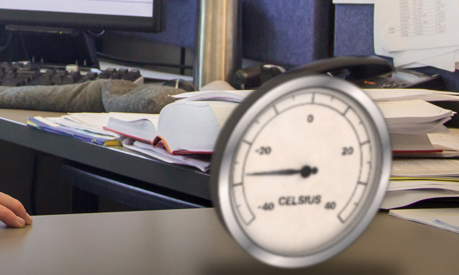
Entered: -27.5,°C
